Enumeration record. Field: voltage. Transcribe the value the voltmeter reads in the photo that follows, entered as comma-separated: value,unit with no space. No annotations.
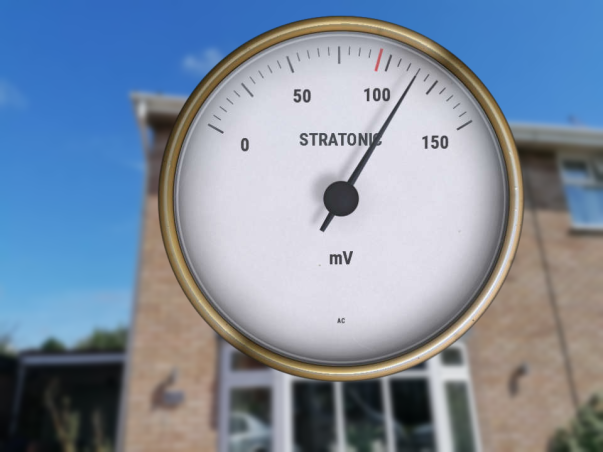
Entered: 115,mV
